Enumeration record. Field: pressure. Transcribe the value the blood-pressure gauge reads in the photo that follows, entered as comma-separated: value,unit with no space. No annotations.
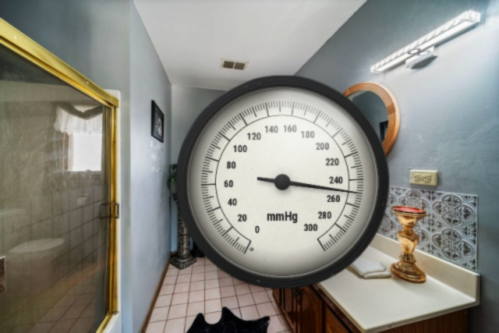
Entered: 250,mmHg
